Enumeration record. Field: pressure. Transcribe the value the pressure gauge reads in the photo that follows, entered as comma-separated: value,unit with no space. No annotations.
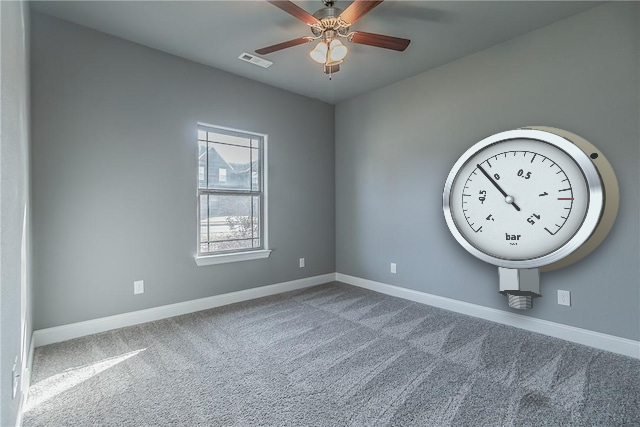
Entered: -0.1,bar
